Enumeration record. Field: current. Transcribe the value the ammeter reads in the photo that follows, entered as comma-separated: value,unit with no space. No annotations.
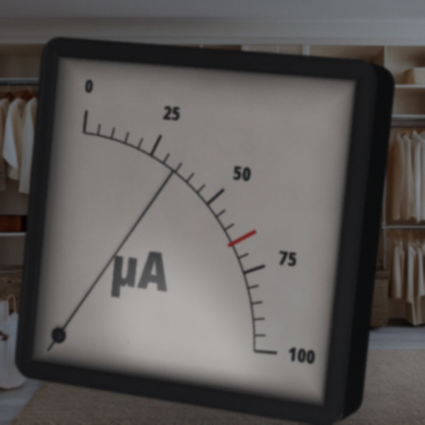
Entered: 35,µA
